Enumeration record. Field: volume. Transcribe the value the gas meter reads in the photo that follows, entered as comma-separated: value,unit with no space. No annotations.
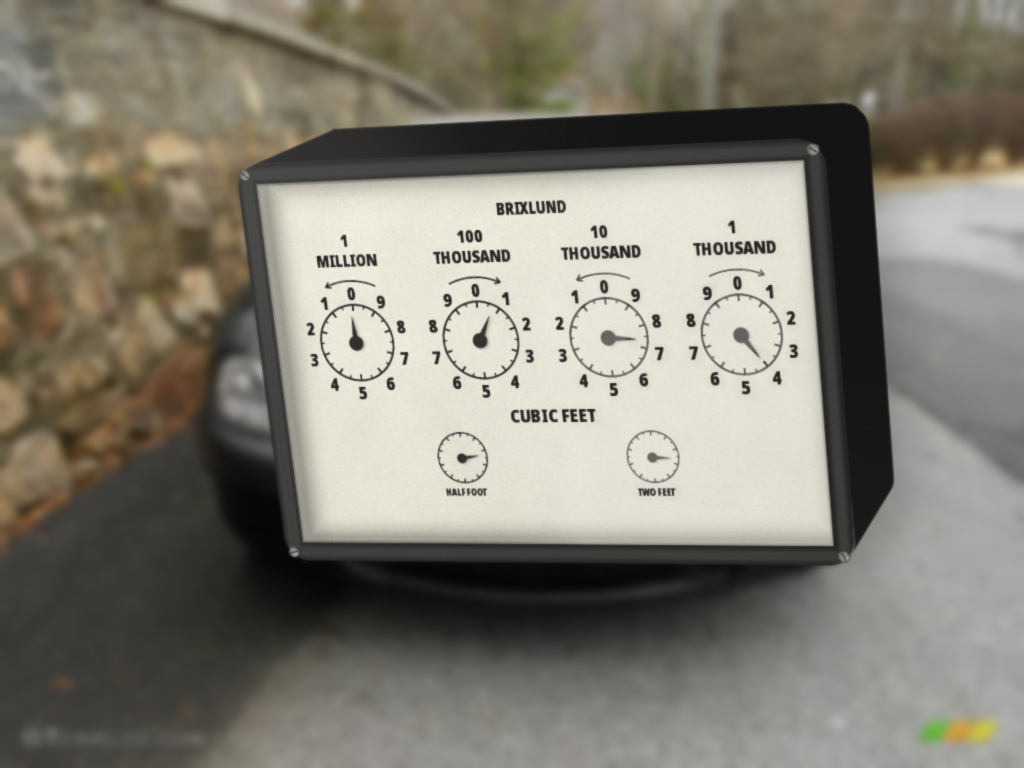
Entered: 7400,ft³
